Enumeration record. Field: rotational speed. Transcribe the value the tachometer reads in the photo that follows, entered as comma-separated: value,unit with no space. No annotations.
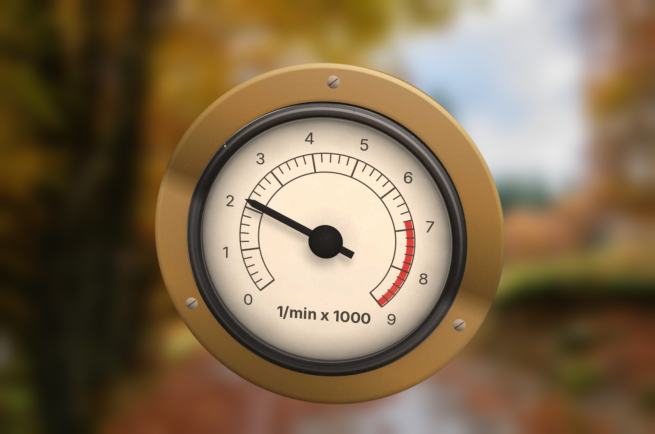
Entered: 2200,rpm
